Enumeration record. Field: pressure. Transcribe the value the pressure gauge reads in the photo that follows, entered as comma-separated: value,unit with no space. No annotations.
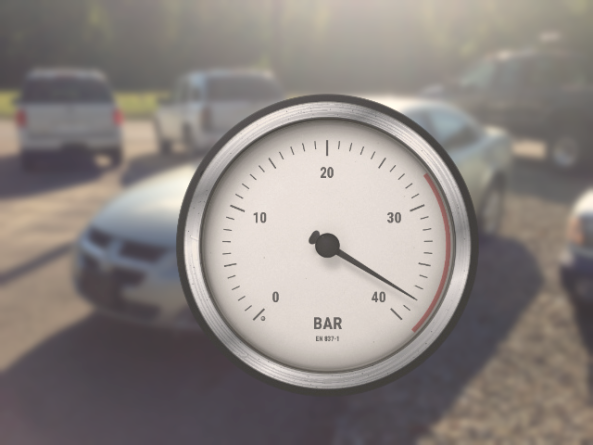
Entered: 38,bar
